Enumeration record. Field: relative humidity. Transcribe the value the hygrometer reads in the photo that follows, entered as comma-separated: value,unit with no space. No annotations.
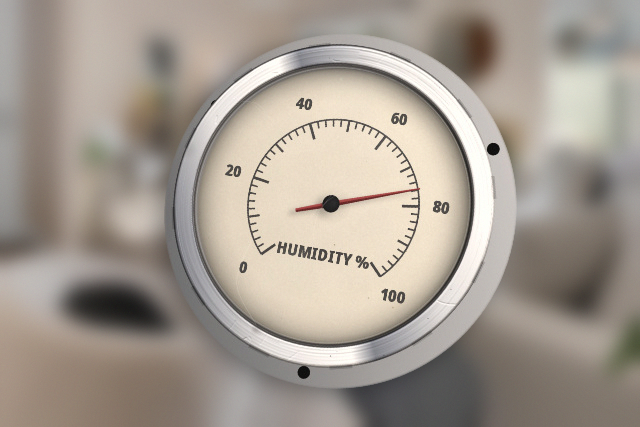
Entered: 76,%
